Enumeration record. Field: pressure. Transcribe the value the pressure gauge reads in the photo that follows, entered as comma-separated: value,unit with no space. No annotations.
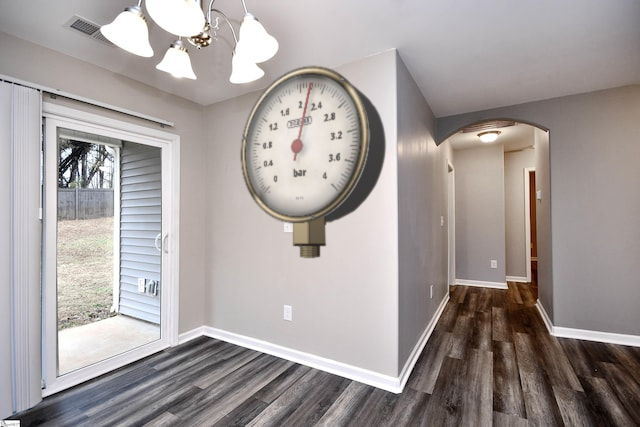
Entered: 2.2,bar
